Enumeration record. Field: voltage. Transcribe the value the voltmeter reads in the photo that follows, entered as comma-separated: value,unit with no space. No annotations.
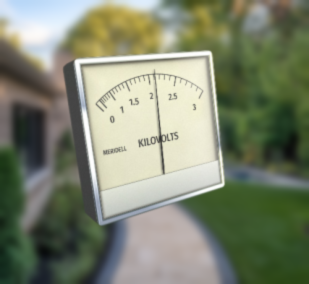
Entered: 2.1,kV
